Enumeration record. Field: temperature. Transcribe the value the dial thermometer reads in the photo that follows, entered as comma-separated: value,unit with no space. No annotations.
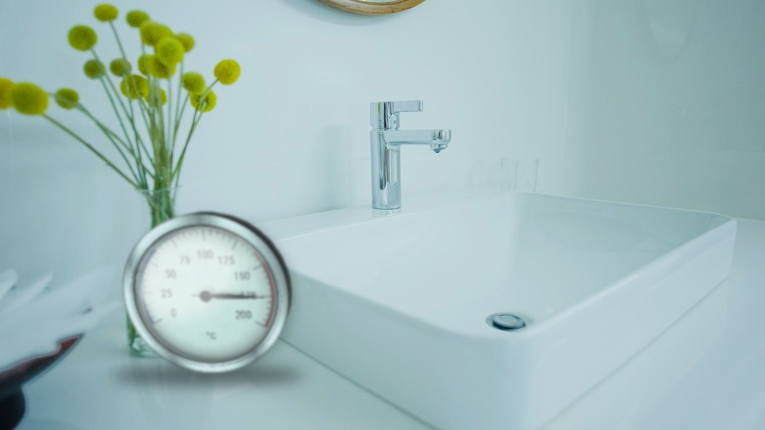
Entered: 175,°C
